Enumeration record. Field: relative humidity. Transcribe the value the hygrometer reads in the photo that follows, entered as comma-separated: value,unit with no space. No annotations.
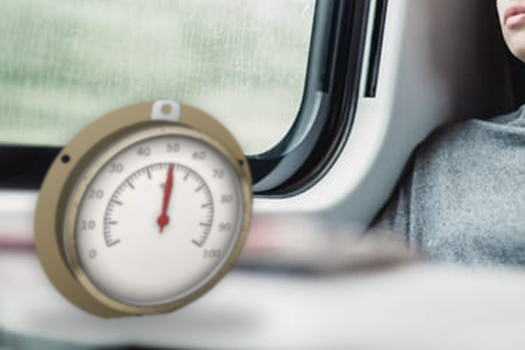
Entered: 50,%
